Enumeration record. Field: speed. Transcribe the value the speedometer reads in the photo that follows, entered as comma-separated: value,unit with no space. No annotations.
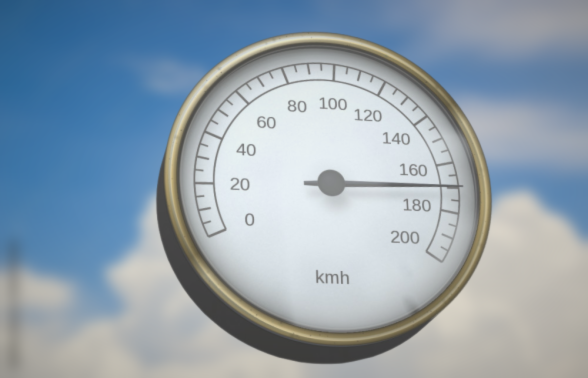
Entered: 170,km/h
